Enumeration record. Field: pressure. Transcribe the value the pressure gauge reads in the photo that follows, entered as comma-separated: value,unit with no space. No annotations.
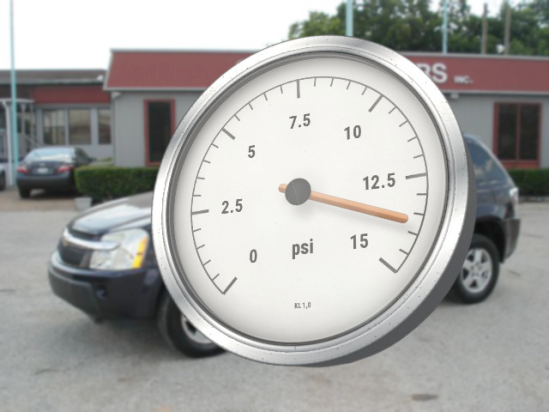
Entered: 13.75,psi
